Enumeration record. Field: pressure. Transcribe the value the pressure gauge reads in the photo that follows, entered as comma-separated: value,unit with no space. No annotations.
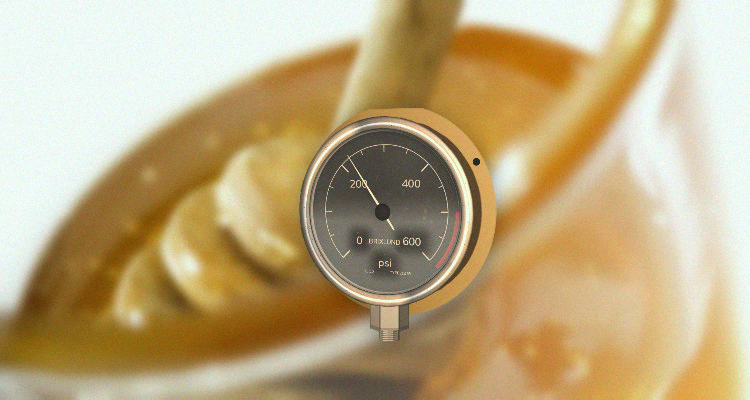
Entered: 225,psi
